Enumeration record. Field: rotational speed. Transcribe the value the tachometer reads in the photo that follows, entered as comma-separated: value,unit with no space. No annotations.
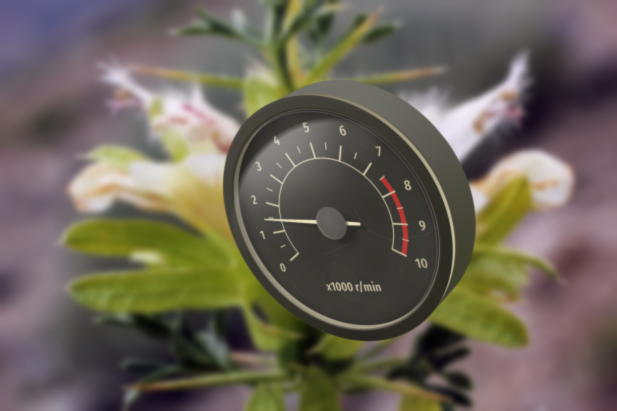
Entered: 1500,rpm
